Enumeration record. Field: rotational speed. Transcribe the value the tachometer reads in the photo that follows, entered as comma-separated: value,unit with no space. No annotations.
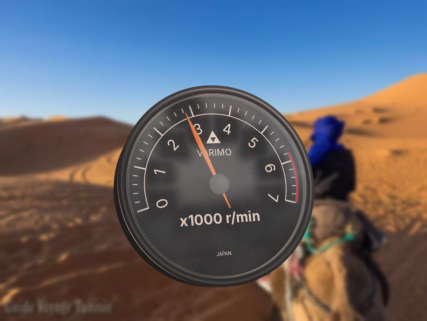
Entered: 2800,rpm
